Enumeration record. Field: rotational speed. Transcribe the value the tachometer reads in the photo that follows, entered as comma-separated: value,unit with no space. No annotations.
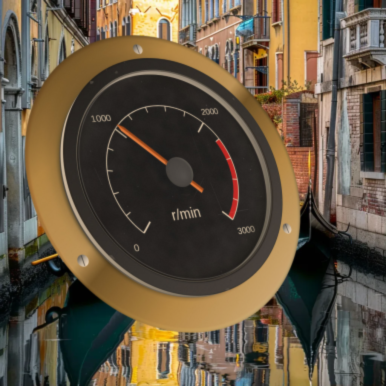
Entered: 1000,rpm
